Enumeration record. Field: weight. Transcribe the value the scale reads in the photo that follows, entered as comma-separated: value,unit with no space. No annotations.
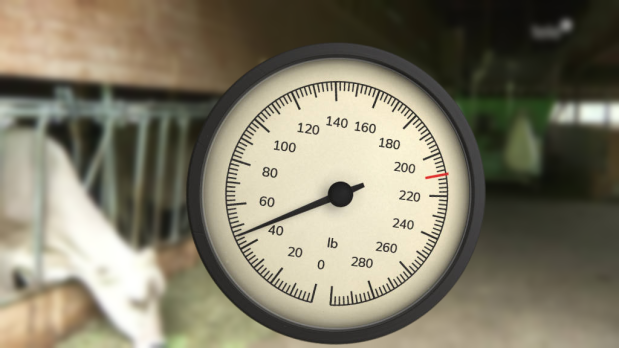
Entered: 46,lb
